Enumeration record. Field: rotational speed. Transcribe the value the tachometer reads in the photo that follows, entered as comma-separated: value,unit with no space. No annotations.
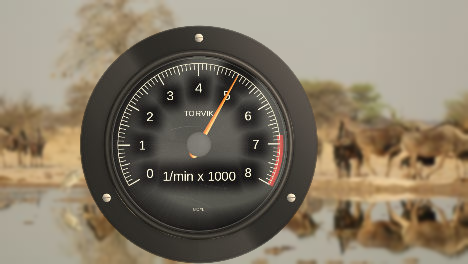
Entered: 5000,rpm
